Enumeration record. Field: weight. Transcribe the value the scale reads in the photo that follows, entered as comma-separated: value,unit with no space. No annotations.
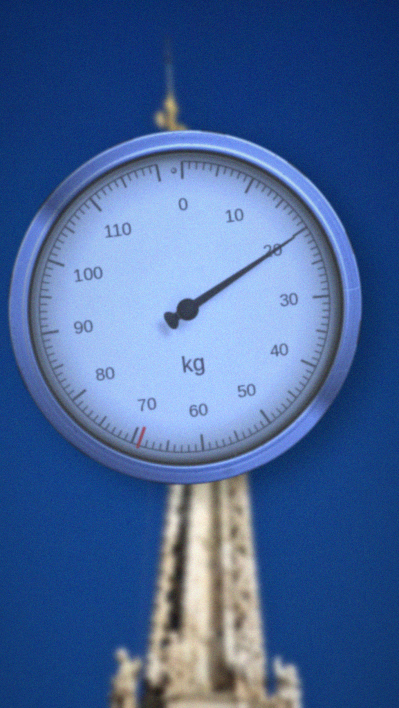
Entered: 20,kg
